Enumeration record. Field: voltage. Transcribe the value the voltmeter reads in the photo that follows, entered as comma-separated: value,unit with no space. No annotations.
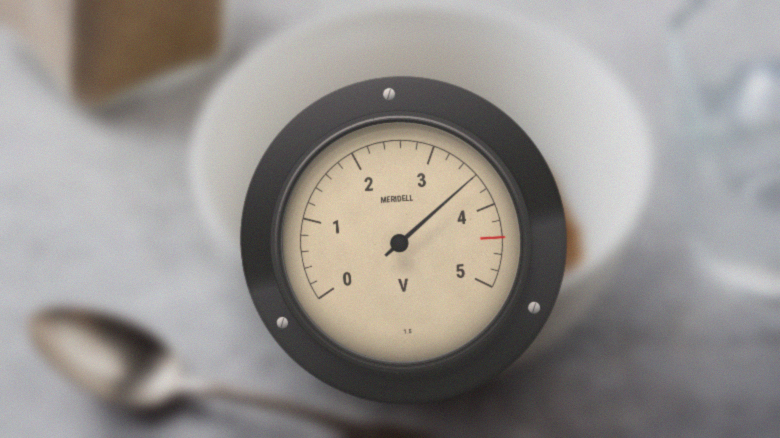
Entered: 3.6,V
